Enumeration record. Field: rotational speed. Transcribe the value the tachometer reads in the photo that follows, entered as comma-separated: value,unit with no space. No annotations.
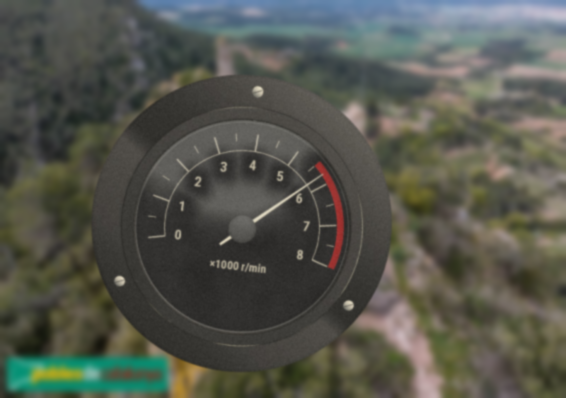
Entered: 5750,rpm
